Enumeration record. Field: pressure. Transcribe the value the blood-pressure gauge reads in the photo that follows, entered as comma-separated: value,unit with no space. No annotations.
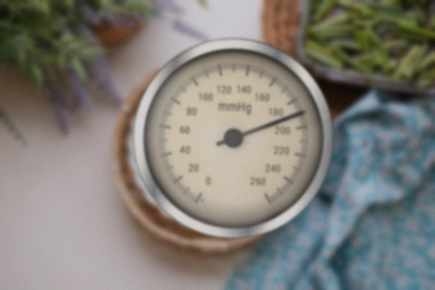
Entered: 190,mmHg
